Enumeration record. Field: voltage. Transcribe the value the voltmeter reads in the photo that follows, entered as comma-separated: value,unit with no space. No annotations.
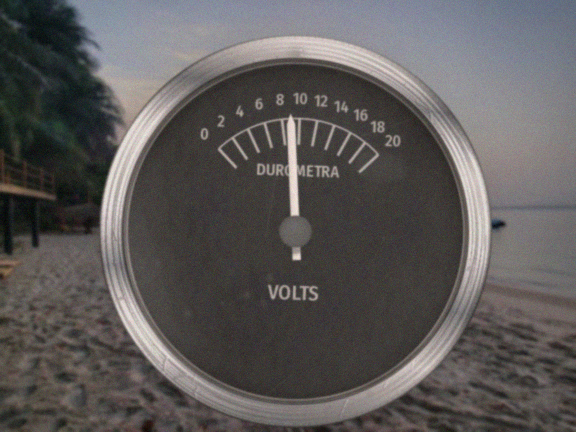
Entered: 9,V
